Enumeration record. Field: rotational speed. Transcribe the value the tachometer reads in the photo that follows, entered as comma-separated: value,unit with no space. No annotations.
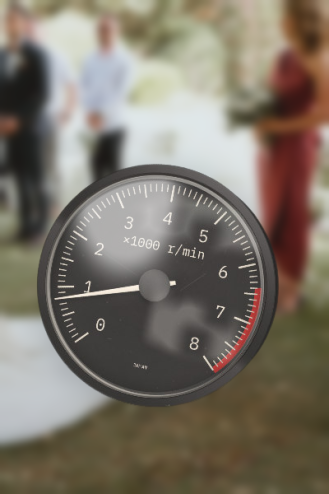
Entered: 800,rpm
